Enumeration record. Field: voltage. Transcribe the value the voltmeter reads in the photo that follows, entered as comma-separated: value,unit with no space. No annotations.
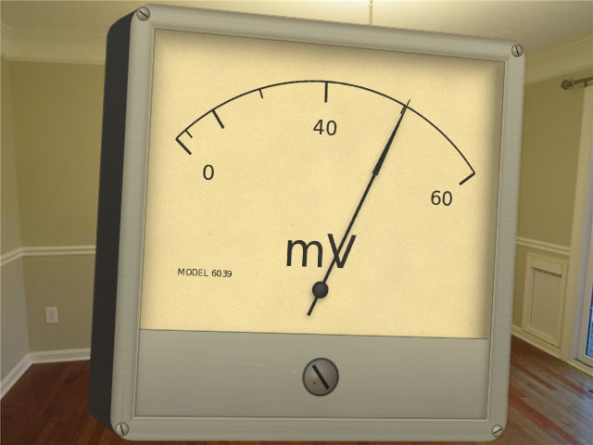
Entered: 50,mV
